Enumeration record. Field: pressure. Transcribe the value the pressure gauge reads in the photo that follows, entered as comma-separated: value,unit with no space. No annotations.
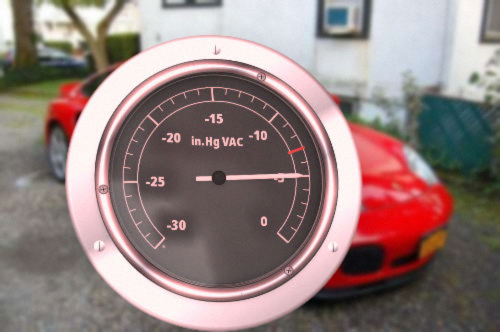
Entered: -5,inHg
